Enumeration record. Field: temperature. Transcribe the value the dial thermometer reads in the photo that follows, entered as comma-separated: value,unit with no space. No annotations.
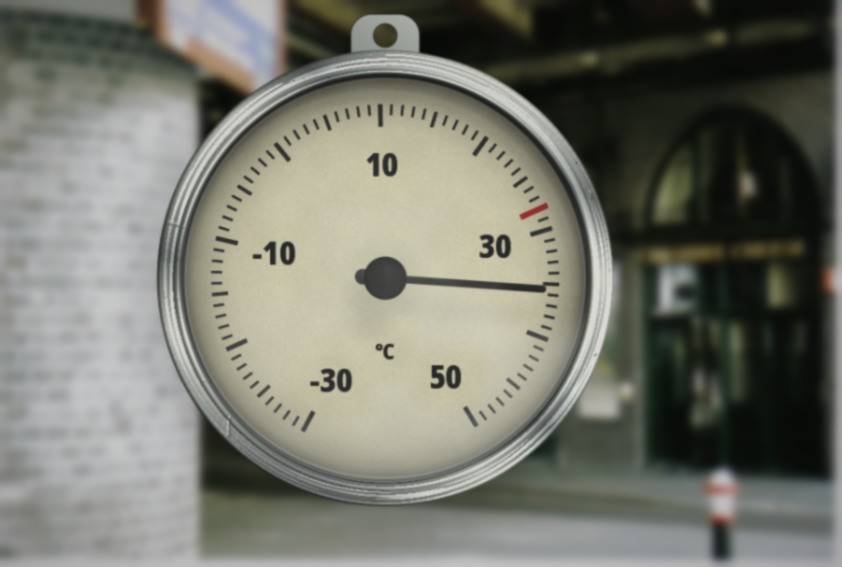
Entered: 35.5,°C
